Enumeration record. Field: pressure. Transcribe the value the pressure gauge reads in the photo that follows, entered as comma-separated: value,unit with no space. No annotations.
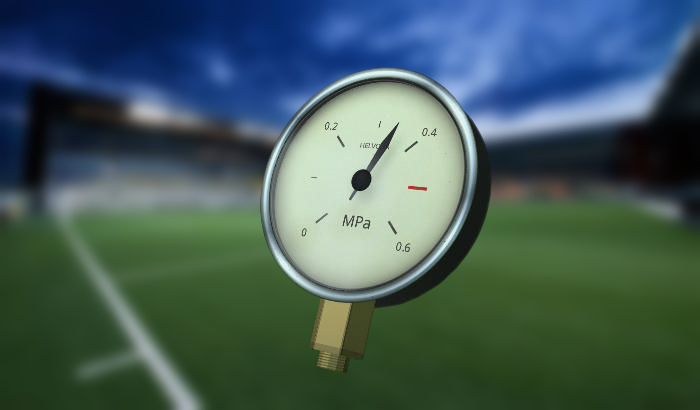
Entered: 0.35,MPa
